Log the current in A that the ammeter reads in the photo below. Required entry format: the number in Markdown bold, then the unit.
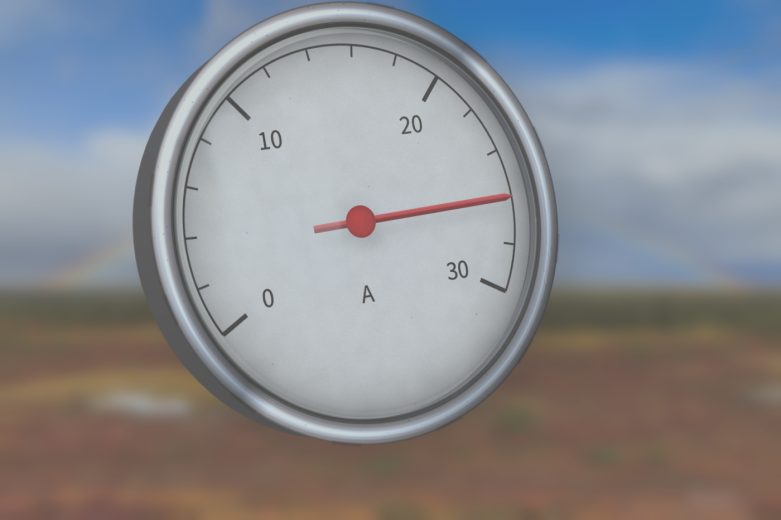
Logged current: **26** A
